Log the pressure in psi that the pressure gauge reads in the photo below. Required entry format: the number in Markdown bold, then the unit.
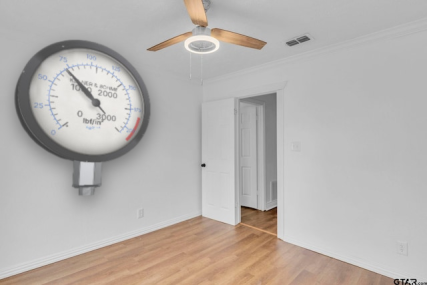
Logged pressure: **1000** psi
